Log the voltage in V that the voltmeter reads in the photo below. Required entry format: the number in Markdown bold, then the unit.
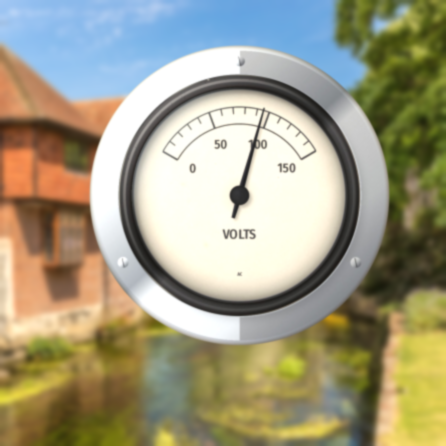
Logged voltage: **95** V
